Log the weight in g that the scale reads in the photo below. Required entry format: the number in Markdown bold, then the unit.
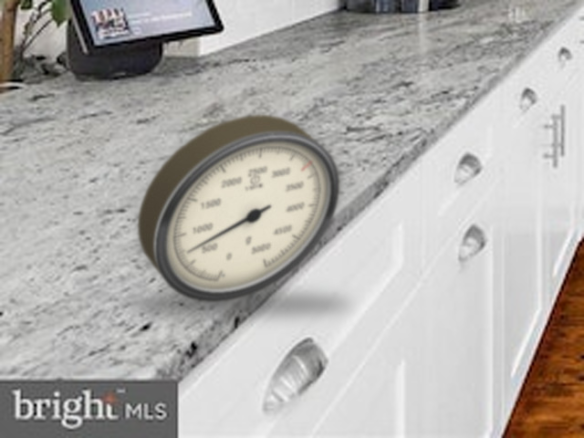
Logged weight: **750** g
